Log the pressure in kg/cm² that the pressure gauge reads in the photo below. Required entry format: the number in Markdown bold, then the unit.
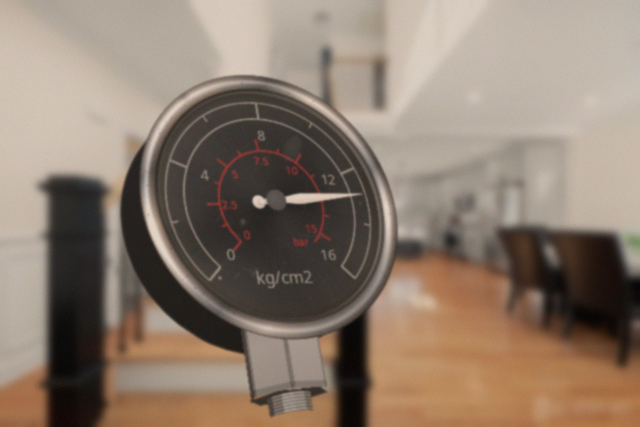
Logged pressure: **13** kg/cm²
